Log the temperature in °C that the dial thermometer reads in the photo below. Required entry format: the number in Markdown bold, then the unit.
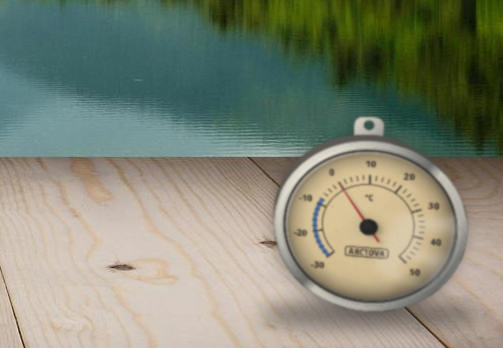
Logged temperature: **0** °C
